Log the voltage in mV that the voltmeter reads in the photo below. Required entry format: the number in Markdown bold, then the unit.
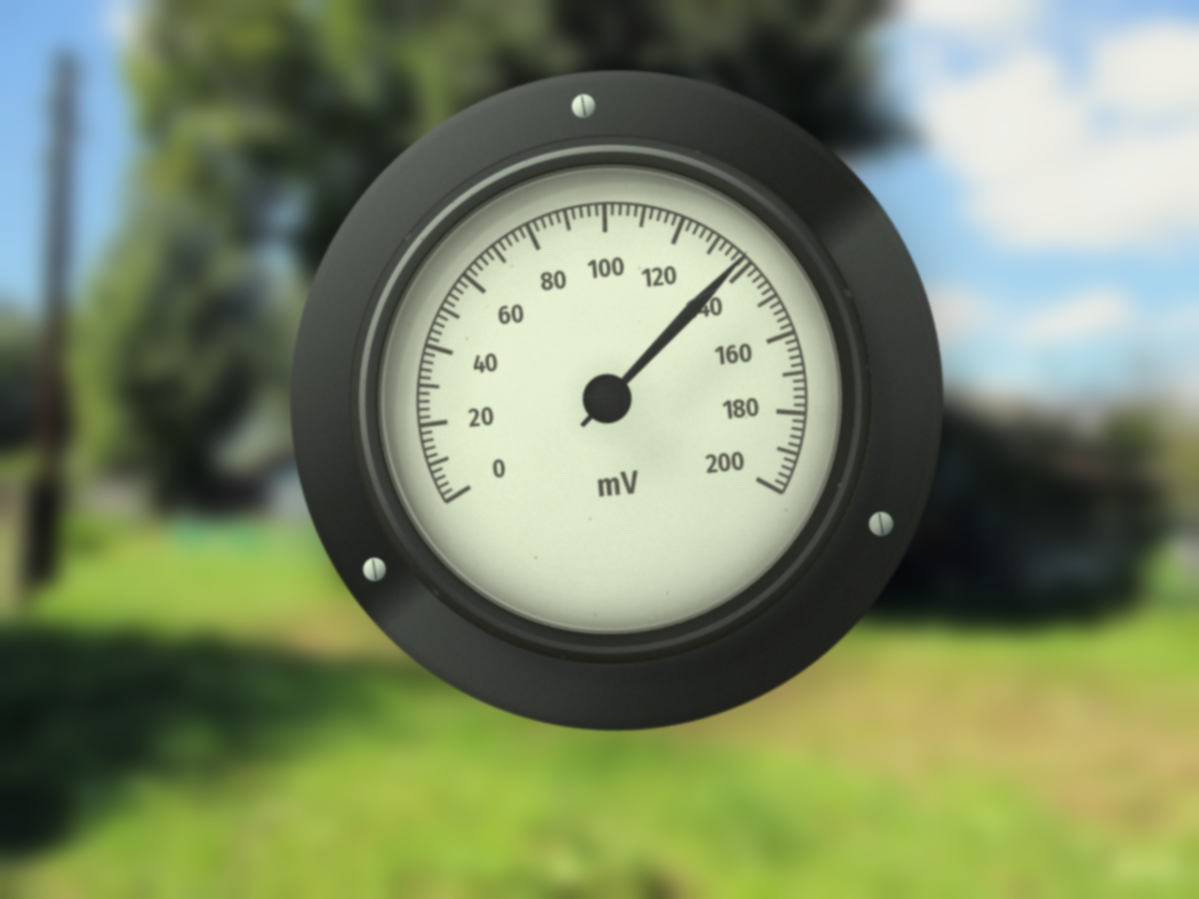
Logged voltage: **138** mV
